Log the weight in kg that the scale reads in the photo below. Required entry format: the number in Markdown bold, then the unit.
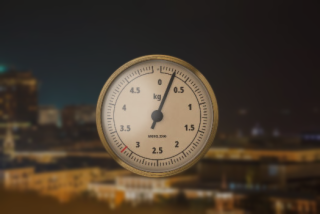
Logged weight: **0.25** kg
